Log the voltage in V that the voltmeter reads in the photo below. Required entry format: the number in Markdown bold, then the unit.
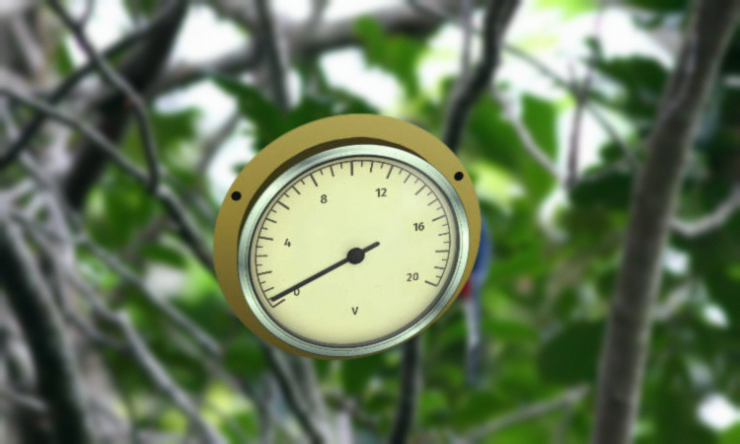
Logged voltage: **0.5** V
